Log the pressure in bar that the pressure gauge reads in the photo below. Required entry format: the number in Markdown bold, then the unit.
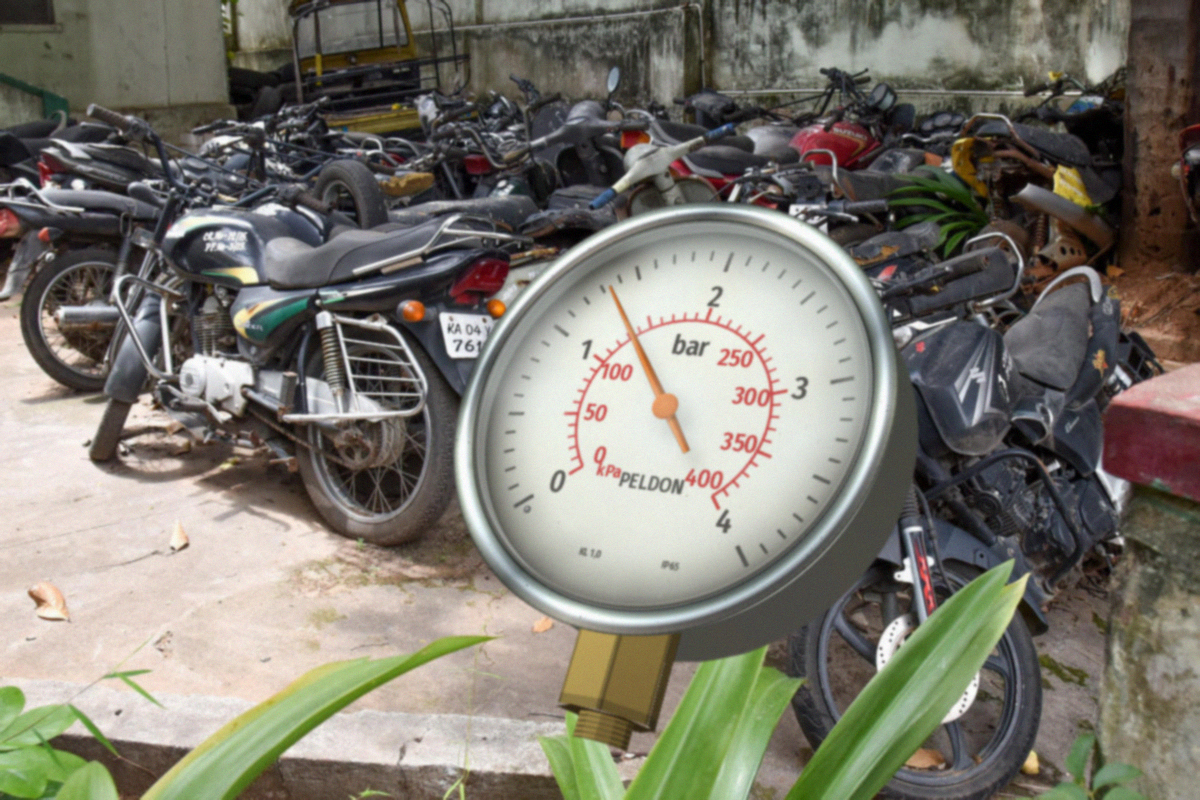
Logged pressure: **1.35** bar
